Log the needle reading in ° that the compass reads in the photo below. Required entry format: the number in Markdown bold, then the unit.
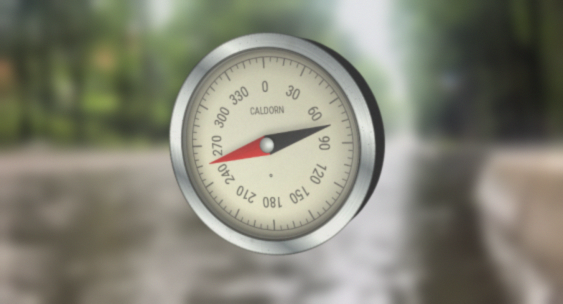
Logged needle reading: **255** °
